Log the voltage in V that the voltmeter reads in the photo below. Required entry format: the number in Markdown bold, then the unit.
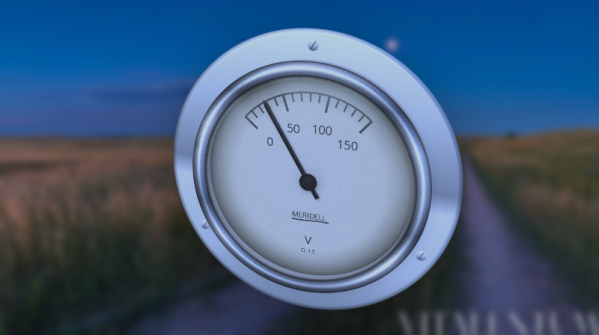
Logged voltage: **30** V
